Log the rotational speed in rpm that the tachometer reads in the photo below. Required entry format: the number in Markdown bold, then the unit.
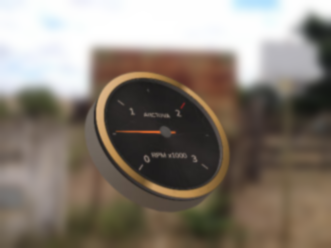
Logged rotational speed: **500** rpm
